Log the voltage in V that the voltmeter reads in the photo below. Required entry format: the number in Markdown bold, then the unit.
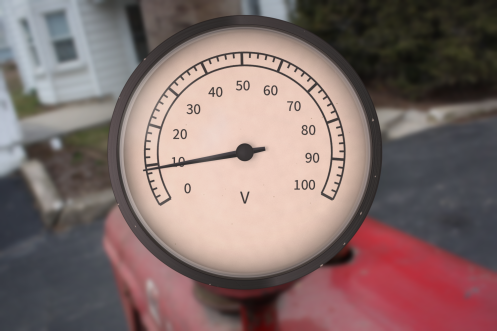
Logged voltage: **9** V
